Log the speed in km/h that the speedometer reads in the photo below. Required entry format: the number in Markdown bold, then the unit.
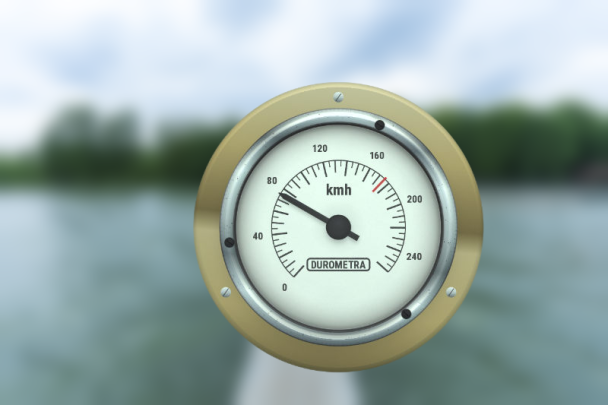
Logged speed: **75** km/h
